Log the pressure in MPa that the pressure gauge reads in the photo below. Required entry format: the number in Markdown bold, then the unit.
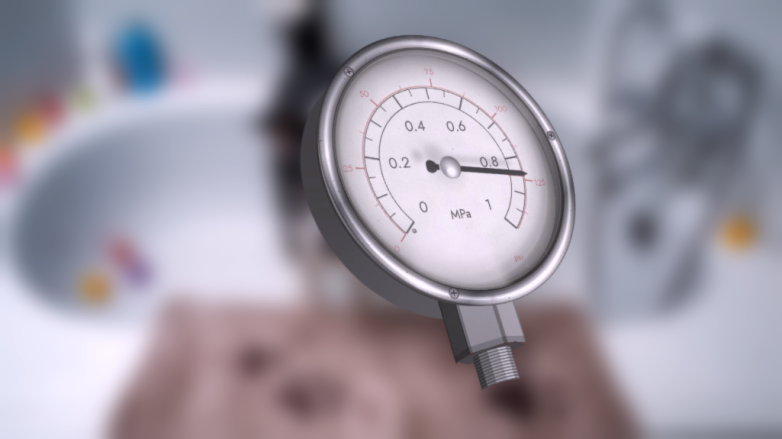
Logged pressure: **0.85** MPa
